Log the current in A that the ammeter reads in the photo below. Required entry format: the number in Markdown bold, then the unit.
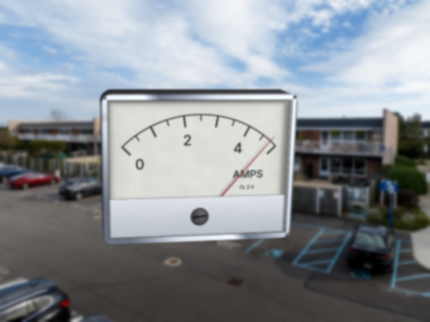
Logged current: **4.75** A
